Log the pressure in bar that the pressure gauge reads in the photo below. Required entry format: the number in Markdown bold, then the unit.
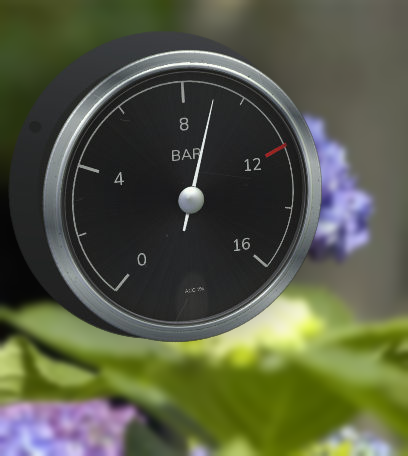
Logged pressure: **9** bar
